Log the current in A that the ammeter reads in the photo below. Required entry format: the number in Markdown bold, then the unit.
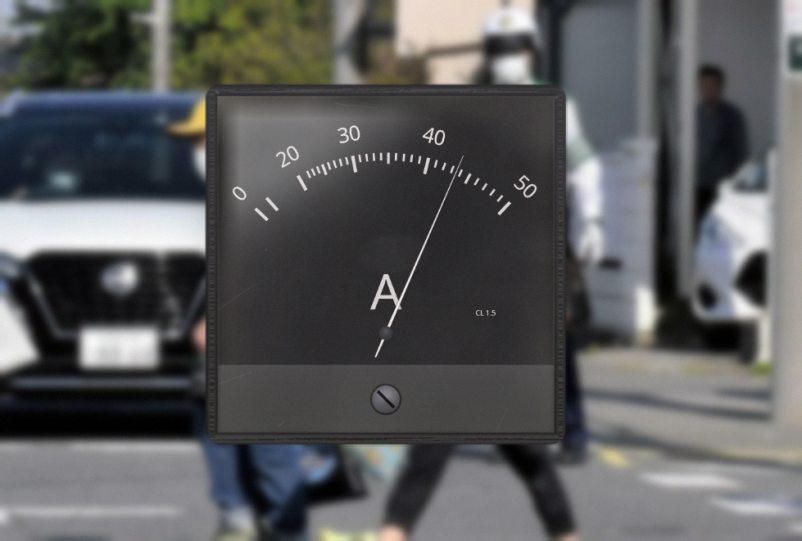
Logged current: **43.5** A
